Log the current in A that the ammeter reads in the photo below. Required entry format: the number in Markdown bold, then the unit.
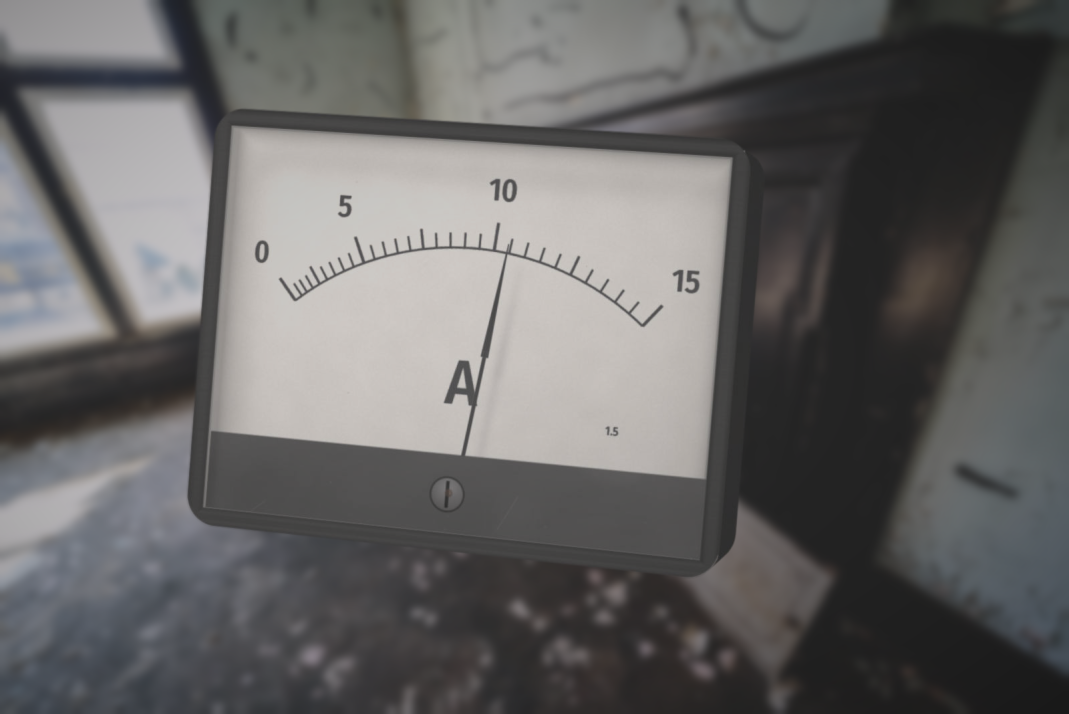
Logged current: **10.5** A
